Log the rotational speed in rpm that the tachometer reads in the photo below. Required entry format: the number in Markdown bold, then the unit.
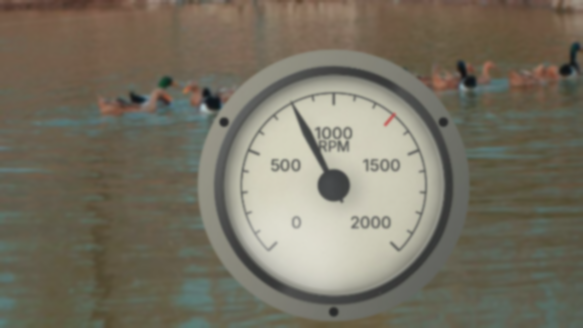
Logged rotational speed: **800** rpm
